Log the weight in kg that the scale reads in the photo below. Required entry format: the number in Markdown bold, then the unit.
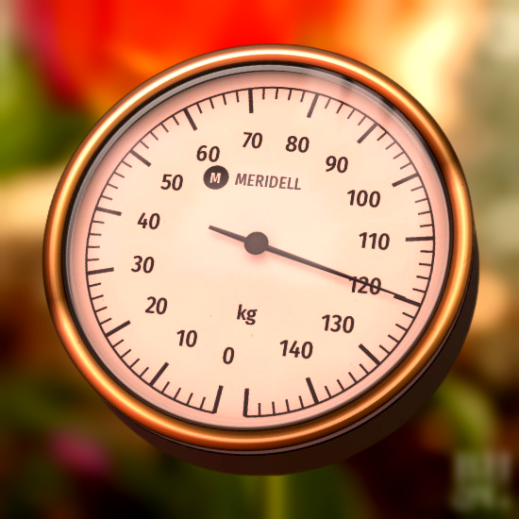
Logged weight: **120** kg
